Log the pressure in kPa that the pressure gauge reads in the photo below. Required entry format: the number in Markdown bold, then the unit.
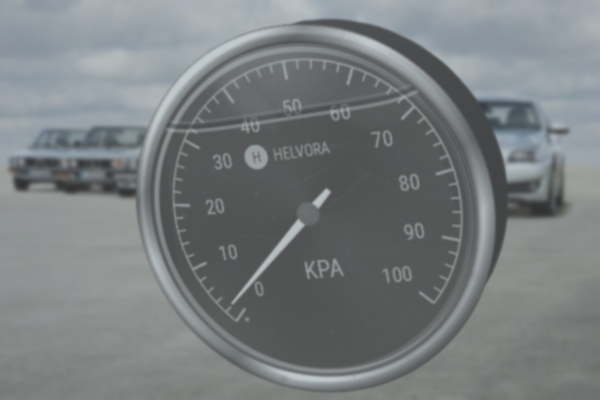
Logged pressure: **2** kPa
